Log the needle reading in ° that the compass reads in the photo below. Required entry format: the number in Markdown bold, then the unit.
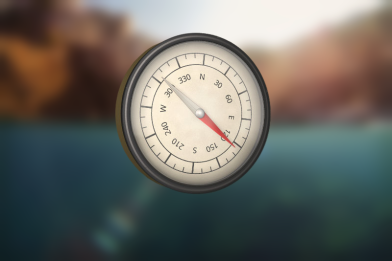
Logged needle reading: **125** °
